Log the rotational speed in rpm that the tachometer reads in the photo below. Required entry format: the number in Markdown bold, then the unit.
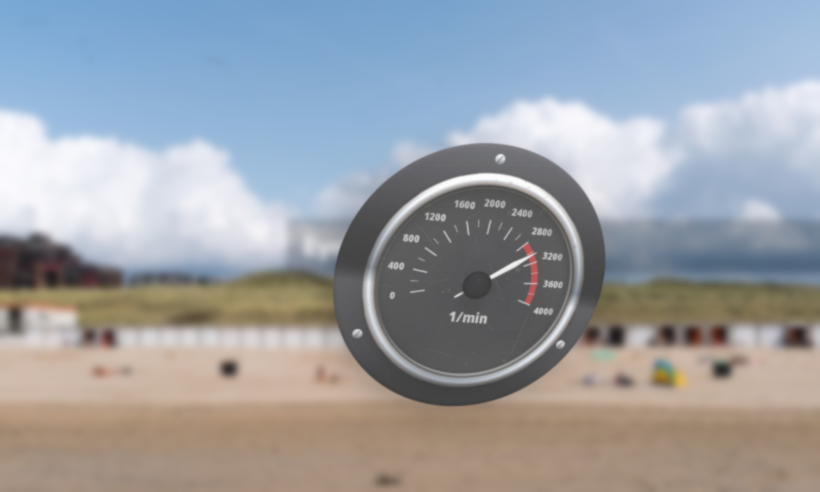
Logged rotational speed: **3000** rpm
